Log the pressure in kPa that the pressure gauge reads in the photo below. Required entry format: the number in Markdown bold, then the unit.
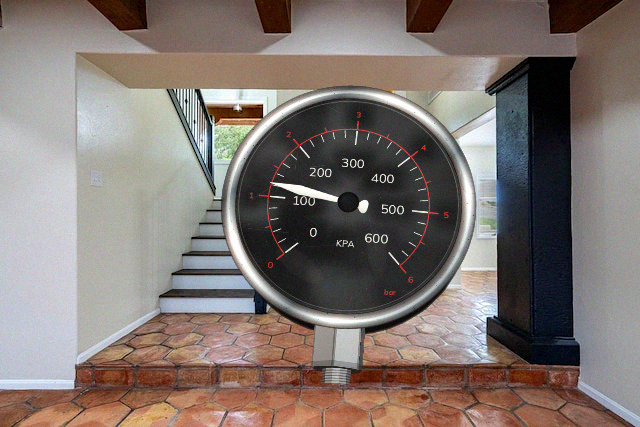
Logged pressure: **120** kPa
